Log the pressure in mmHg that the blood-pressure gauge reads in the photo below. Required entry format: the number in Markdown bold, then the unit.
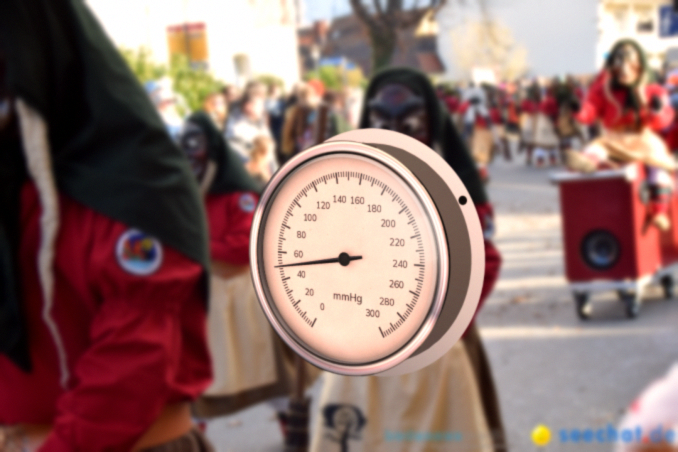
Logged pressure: **50** mmHg
